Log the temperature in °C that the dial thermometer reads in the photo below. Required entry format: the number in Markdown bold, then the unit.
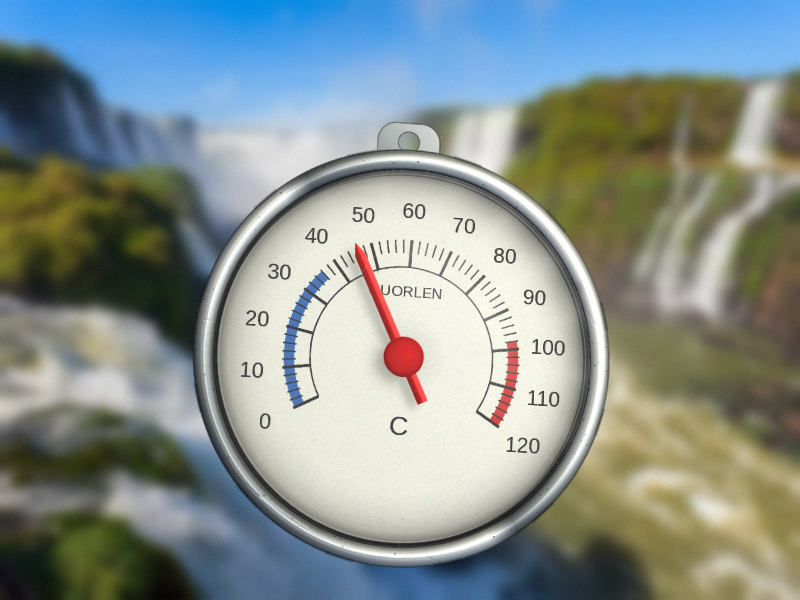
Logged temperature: **46** °C
